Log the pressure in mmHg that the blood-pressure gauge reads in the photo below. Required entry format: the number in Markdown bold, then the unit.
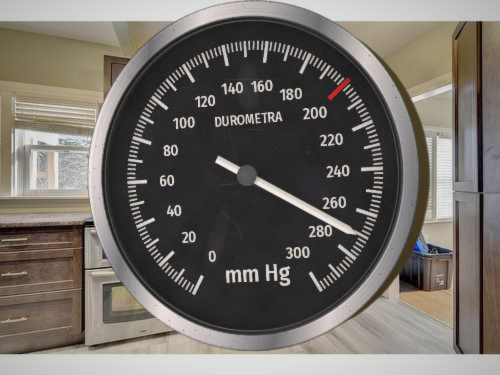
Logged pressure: **270** mmHg
